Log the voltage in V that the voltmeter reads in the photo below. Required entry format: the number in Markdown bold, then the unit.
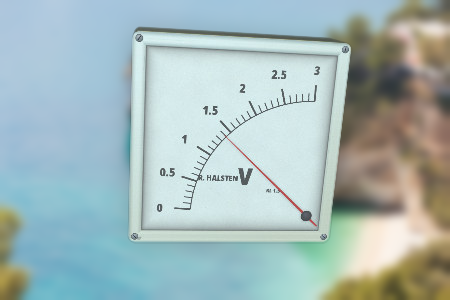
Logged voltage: **1.4** V
